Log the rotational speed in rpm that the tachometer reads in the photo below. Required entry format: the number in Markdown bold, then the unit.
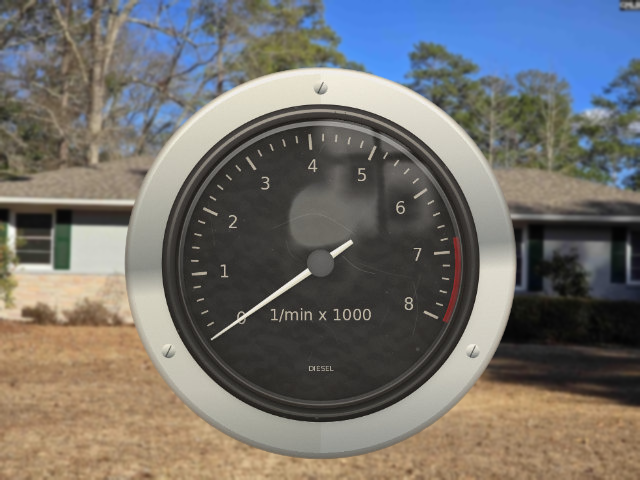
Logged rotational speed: **0** rpm
